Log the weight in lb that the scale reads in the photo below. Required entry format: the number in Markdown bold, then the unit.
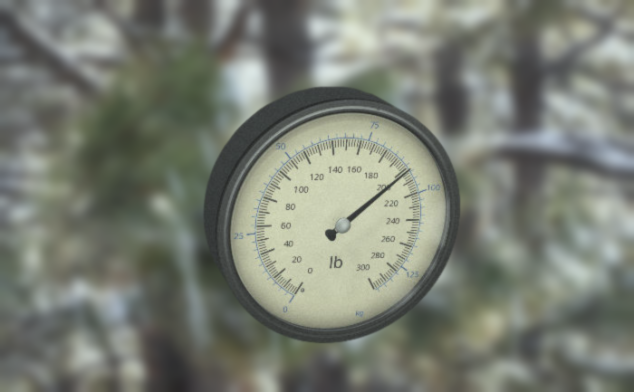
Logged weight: **200** lb
